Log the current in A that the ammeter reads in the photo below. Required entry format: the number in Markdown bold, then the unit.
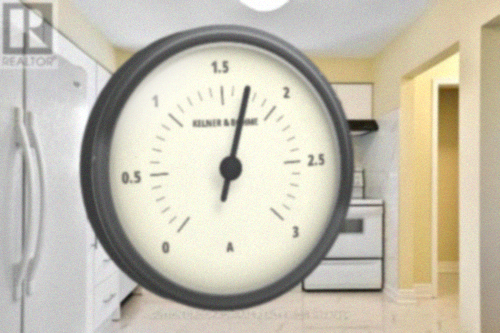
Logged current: **1.7** A
